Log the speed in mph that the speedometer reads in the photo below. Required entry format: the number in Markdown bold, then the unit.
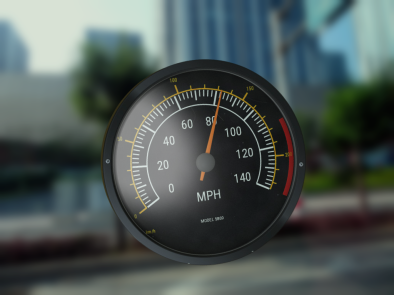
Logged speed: **82** mph
